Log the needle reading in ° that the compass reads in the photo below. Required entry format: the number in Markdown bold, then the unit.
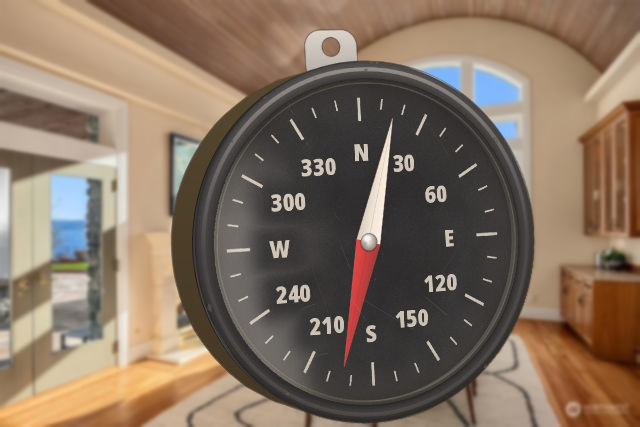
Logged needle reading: **195** °
